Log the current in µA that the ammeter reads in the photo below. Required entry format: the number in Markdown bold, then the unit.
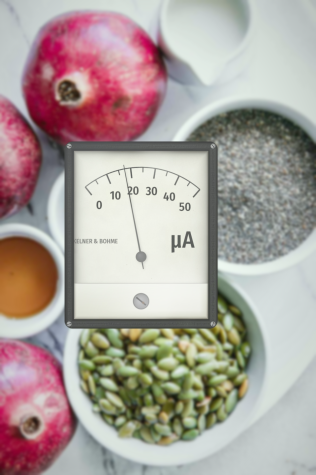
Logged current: **17.5** µA
